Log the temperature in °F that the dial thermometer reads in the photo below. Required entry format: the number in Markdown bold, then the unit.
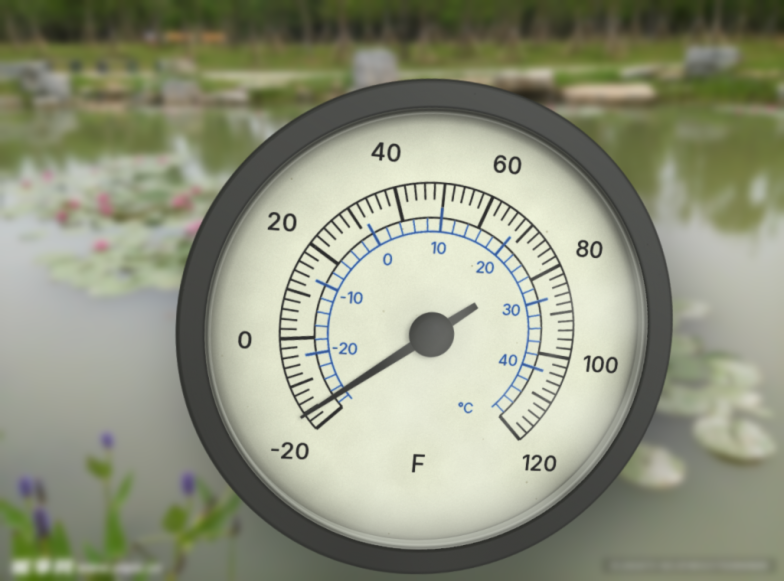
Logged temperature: **-16** °F
